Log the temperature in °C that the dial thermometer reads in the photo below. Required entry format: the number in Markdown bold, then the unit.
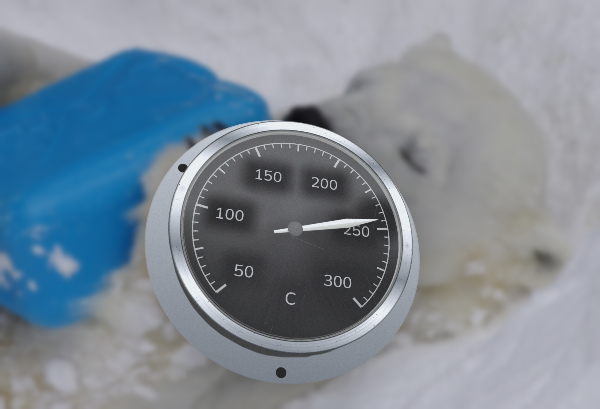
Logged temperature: **245** °C
